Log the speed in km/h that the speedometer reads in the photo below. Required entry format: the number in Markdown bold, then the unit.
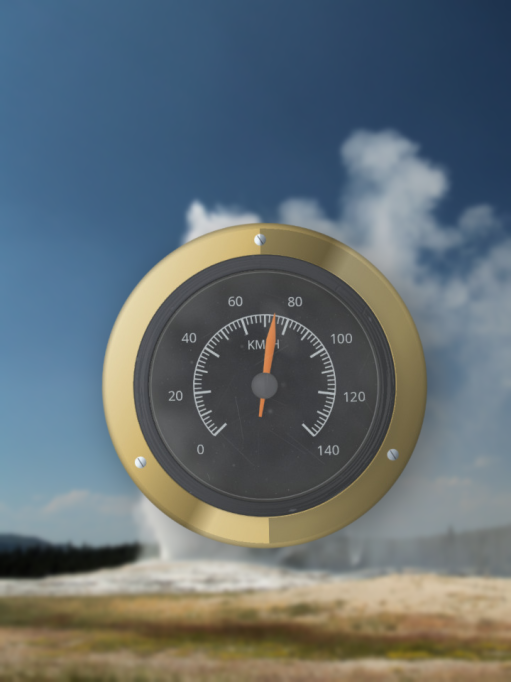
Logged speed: **74** km/h
